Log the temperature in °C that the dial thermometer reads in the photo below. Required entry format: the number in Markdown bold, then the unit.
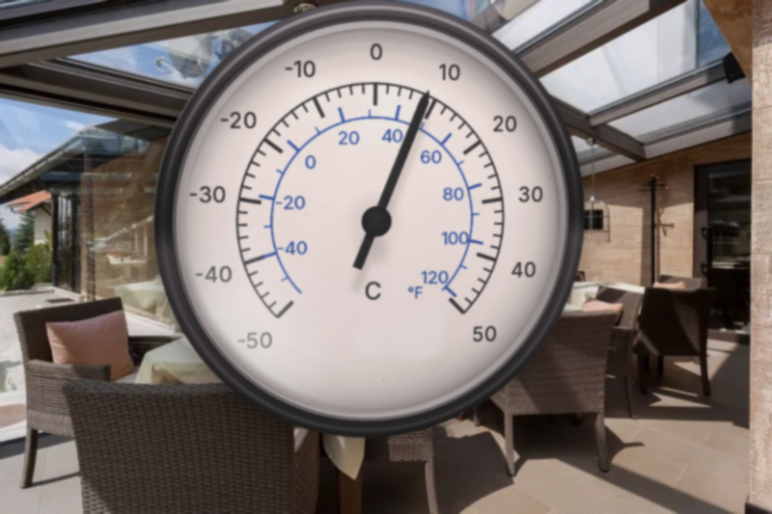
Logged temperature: **8** °C
